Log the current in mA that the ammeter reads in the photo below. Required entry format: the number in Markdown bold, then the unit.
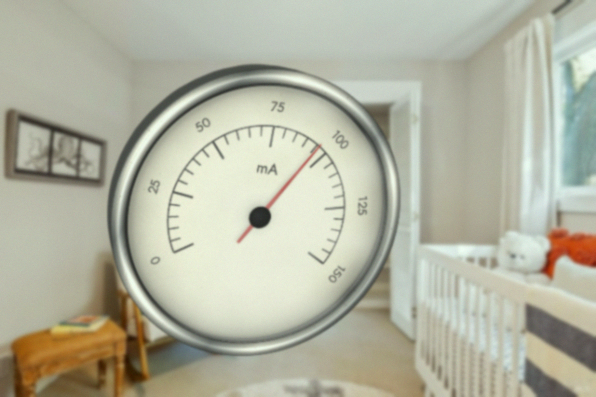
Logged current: **95** mA
